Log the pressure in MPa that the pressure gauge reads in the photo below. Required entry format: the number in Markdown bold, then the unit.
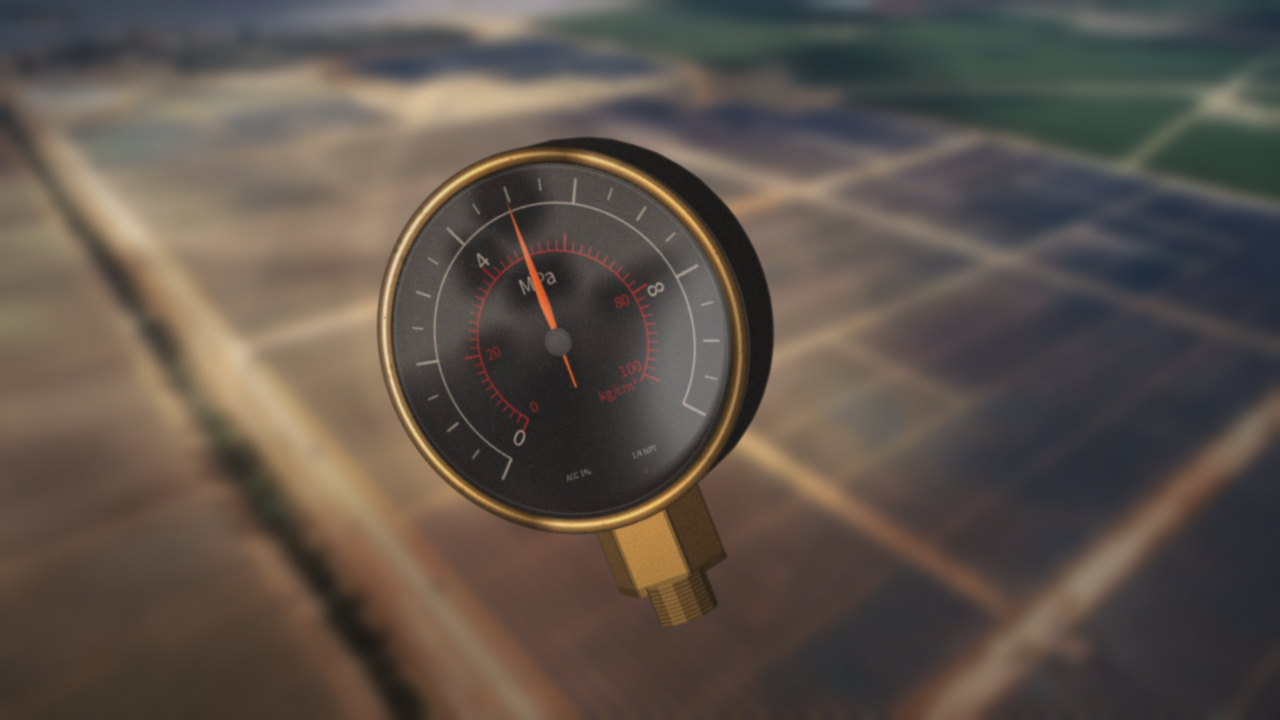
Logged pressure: **5** MPa
